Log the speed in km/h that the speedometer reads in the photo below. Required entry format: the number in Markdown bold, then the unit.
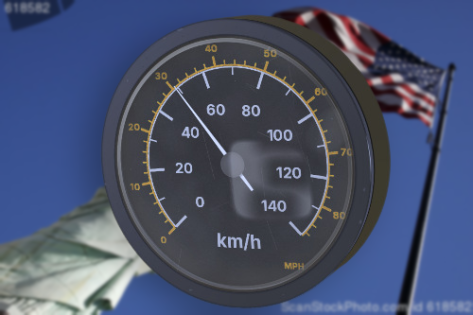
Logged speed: **50** km/h
